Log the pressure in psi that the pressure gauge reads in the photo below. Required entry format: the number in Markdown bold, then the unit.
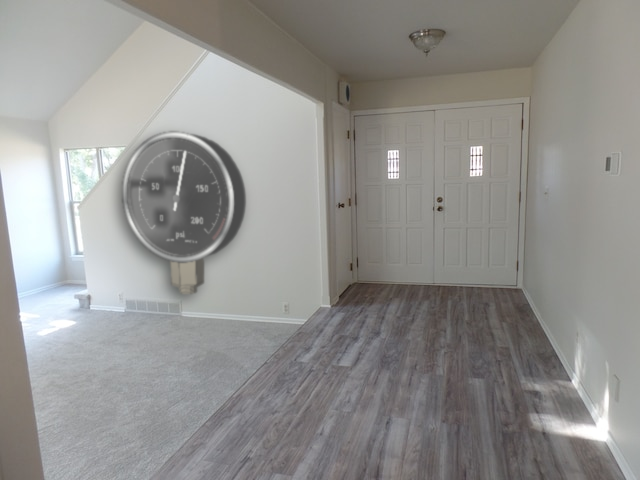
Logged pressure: **110** psi
